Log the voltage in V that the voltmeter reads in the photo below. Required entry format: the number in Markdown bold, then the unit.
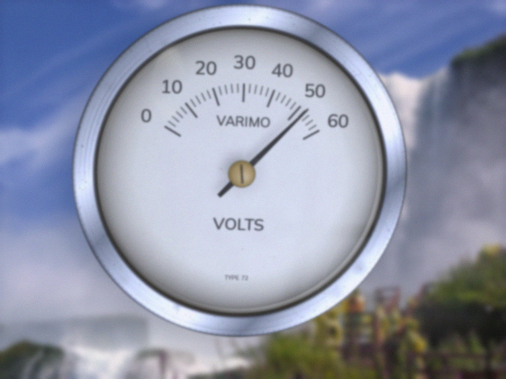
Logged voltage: **52** V
